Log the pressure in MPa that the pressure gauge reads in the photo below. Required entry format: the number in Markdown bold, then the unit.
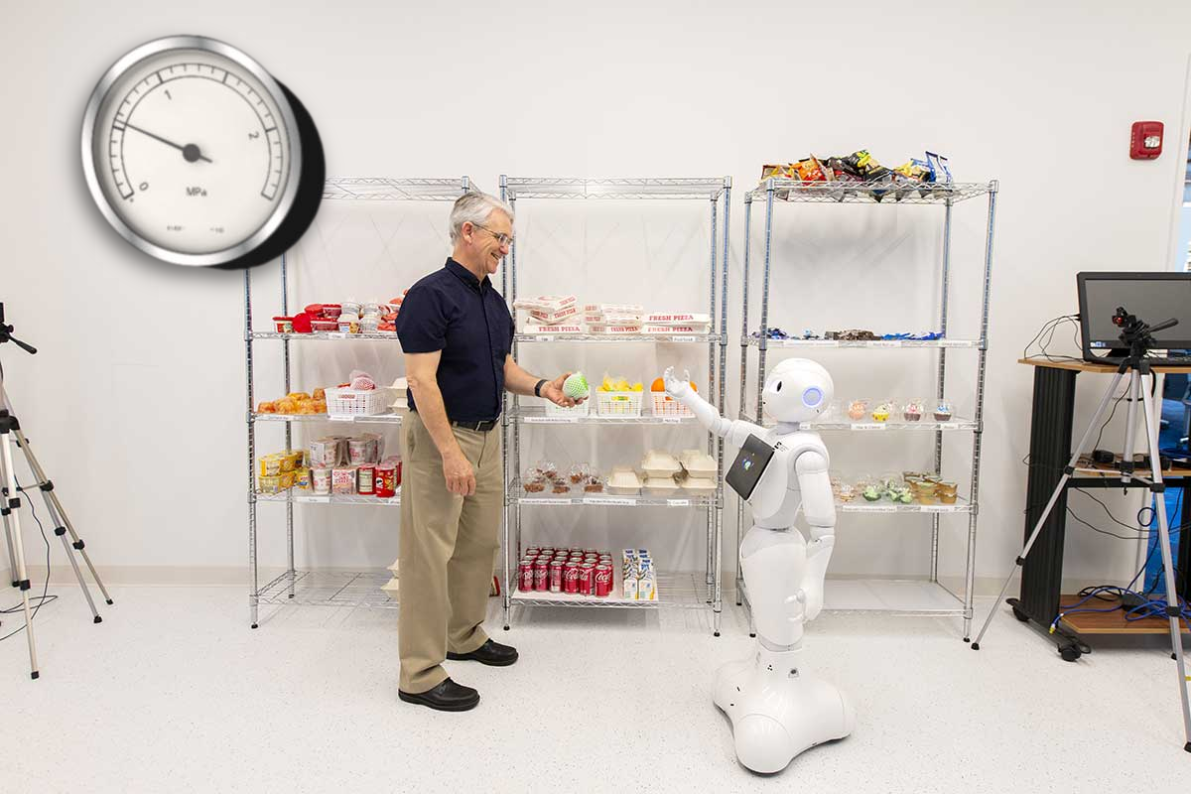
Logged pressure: **0.55** MPa
